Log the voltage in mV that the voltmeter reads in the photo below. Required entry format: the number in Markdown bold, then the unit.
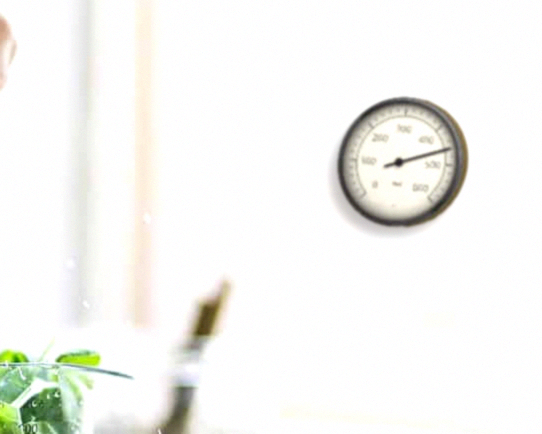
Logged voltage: **460** mV
